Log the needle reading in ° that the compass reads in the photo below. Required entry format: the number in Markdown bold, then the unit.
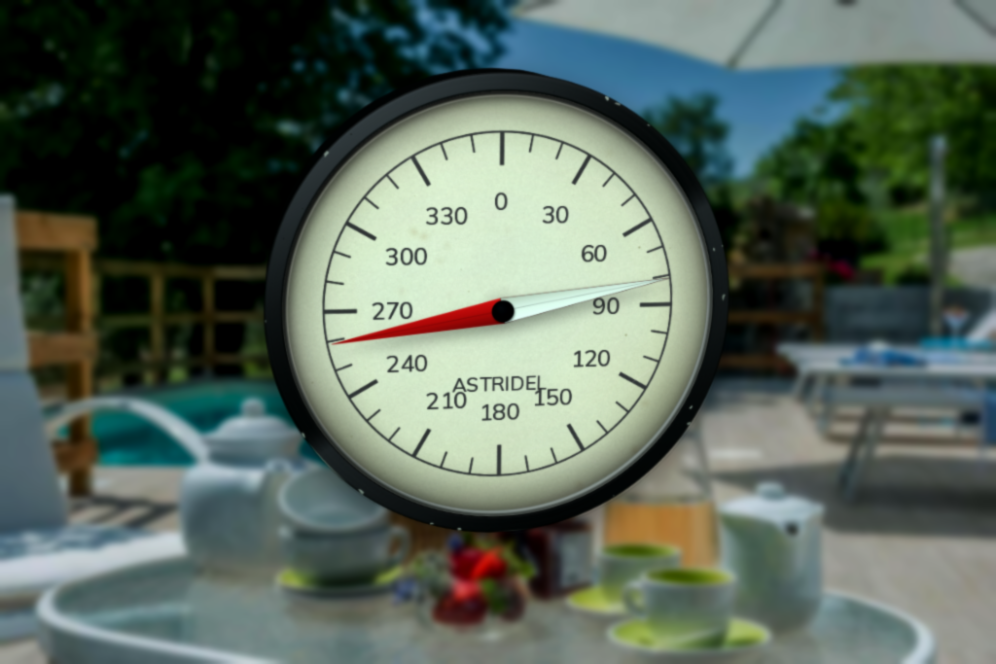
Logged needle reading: **260** °
